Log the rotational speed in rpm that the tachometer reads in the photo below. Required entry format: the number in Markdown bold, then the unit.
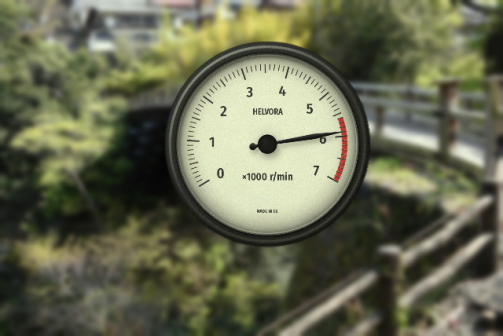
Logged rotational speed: **5900** rpm
